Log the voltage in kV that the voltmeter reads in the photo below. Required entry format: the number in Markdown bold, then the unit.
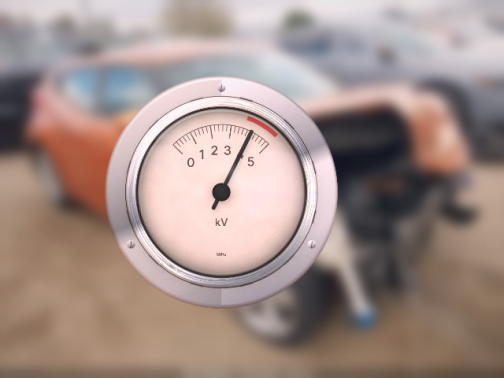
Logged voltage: **4** kV
